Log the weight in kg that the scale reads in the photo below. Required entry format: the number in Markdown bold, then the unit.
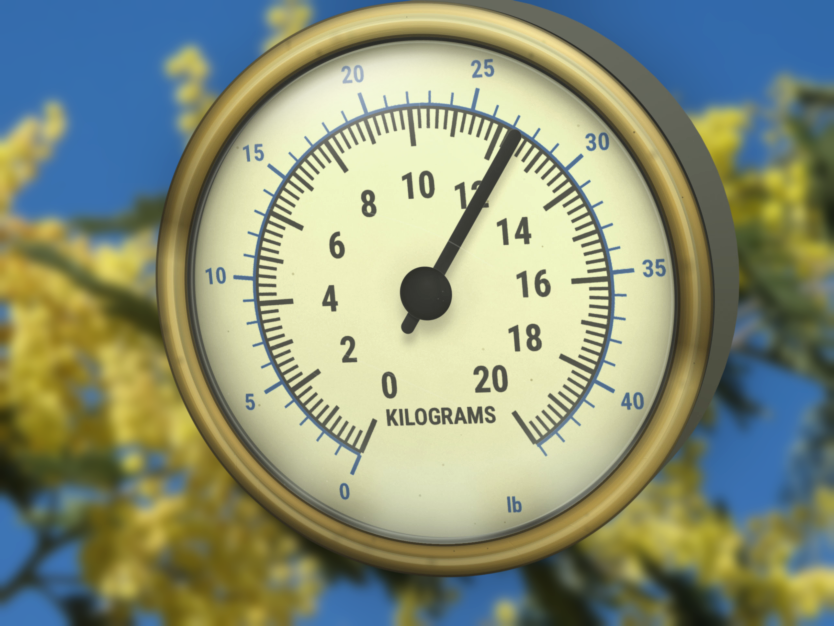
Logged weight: **12.4** kg
